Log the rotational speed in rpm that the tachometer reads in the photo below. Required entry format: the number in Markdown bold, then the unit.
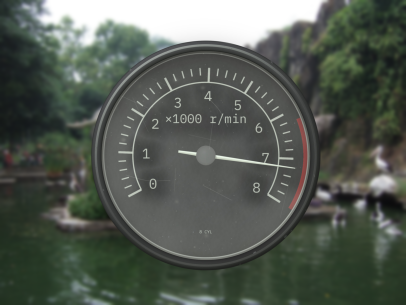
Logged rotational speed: **7200** rpm
